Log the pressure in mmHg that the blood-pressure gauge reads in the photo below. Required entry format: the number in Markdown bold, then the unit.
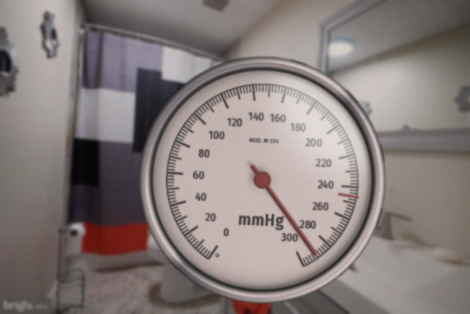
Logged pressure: **290** mmHg
